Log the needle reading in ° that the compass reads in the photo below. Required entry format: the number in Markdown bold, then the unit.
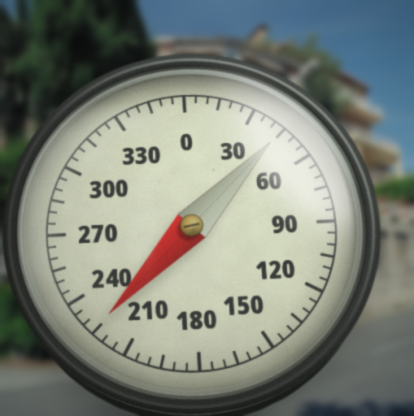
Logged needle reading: **225** °
